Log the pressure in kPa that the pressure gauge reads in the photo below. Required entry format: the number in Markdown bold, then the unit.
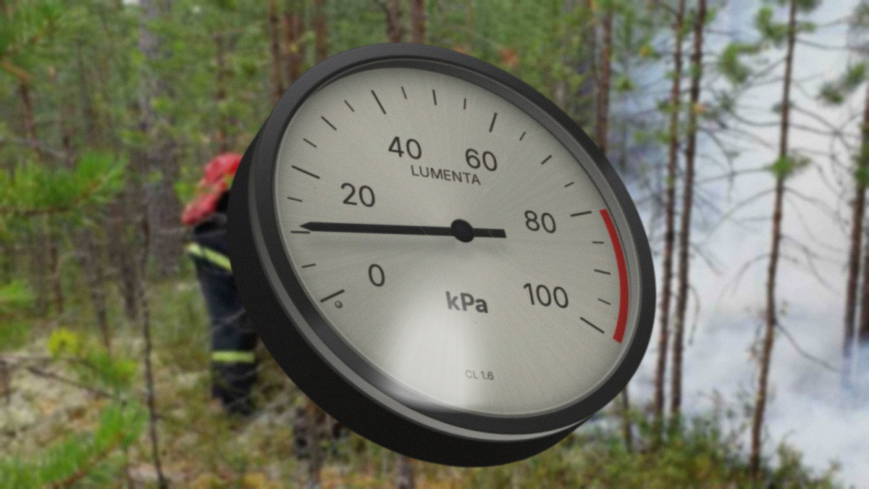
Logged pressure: **10** kPa
